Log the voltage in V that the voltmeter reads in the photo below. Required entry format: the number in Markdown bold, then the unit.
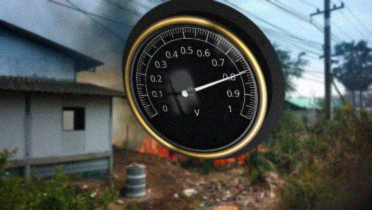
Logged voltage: **0.8** V
